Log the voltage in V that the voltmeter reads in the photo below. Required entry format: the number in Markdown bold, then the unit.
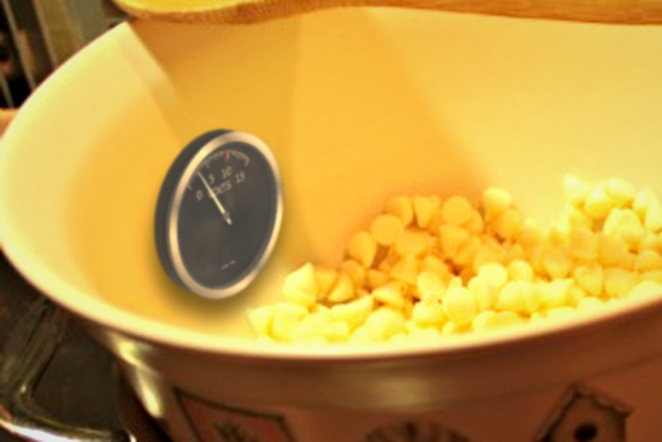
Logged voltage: **2.5** V
